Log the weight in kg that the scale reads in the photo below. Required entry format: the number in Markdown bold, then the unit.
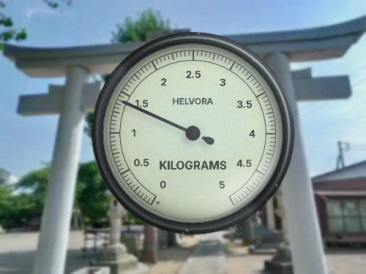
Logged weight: **1.4** kg
